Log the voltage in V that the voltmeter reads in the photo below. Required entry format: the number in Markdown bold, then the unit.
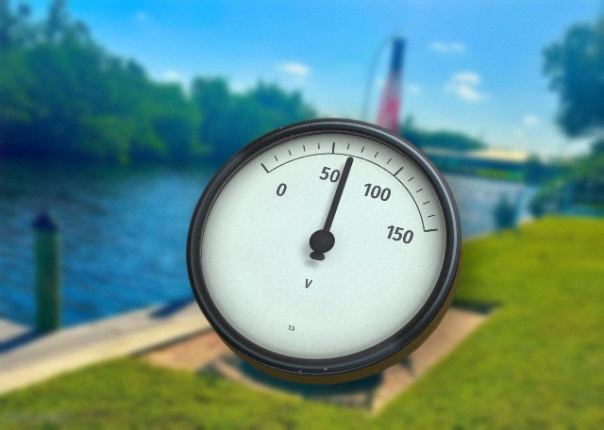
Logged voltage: **65** V
